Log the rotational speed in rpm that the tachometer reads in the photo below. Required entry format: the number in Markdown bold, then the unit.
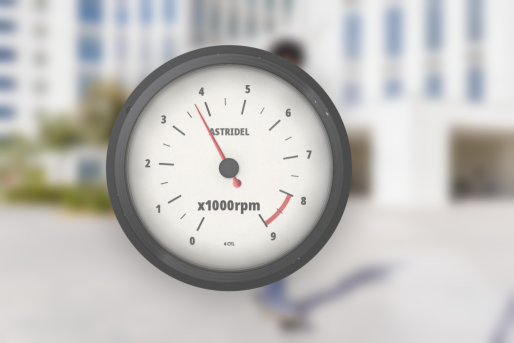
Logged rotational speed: **3750** rpm
